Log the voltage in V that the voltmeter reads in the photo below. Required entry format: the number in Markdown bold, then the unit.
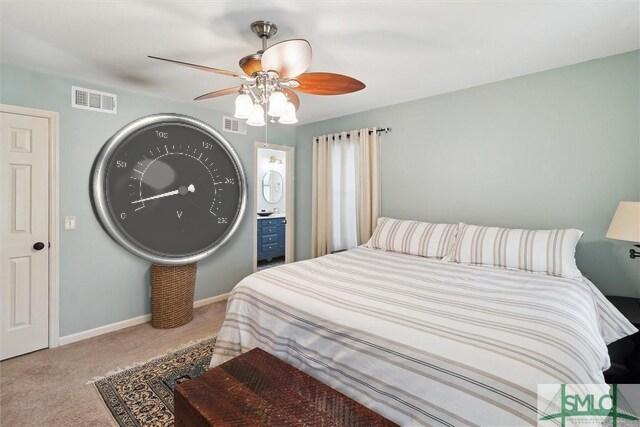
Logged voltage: **10** V
